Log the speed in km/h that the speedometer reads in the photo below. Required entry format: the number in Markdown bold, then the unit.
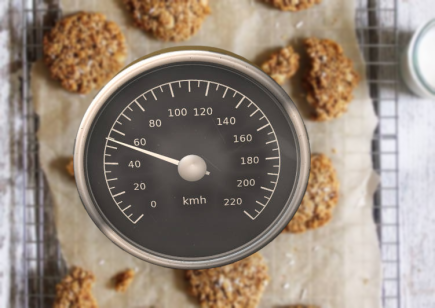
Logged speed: **55** km/h
